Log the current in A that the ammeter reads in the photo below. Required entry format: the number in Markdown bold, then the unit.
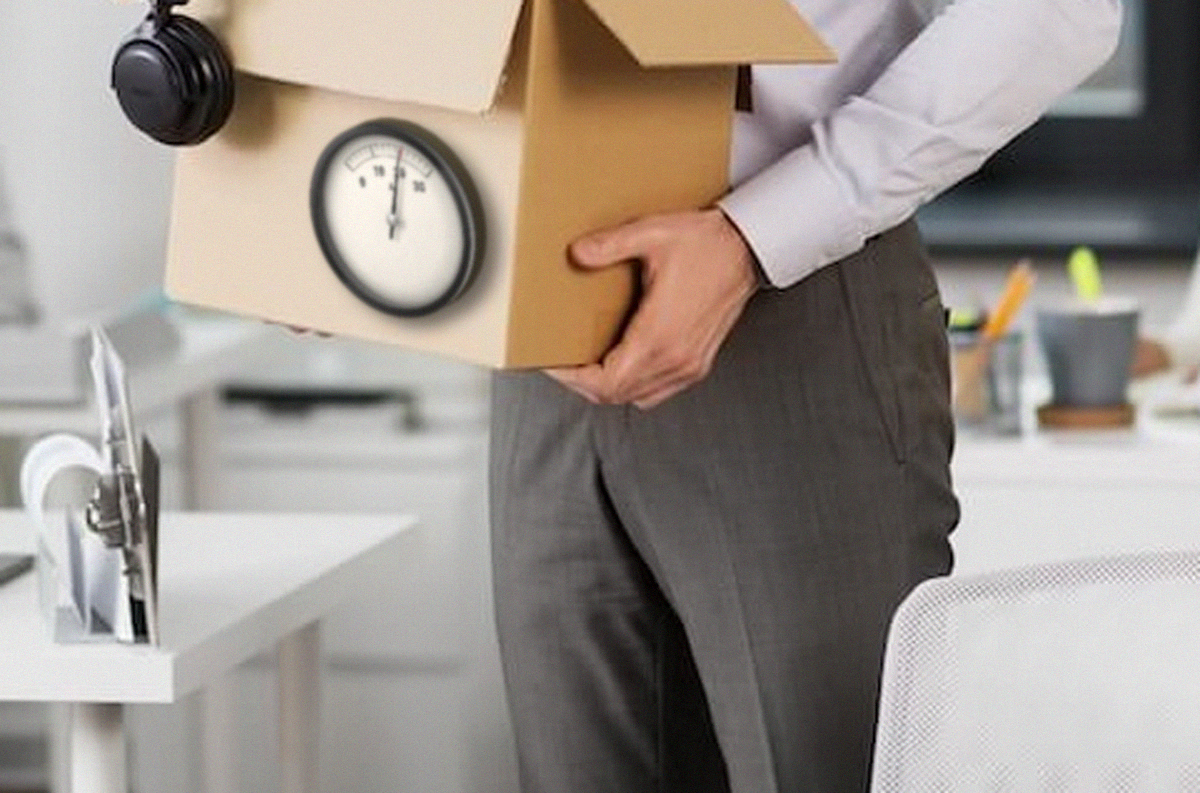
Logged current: **20** A
